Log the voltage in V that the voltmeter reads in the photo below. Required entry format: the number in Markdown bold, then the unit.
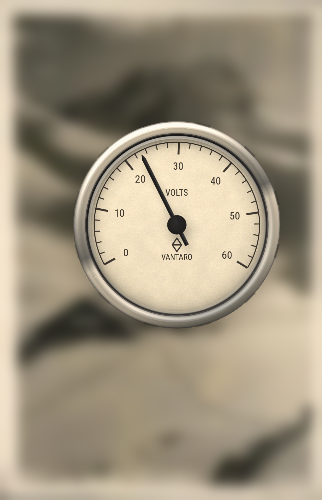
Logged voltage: **23** V
